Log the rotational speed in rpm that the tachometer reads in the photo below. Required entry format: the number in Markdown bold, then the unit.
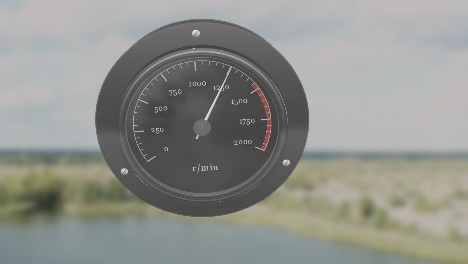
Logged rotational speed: **1250** rpm
